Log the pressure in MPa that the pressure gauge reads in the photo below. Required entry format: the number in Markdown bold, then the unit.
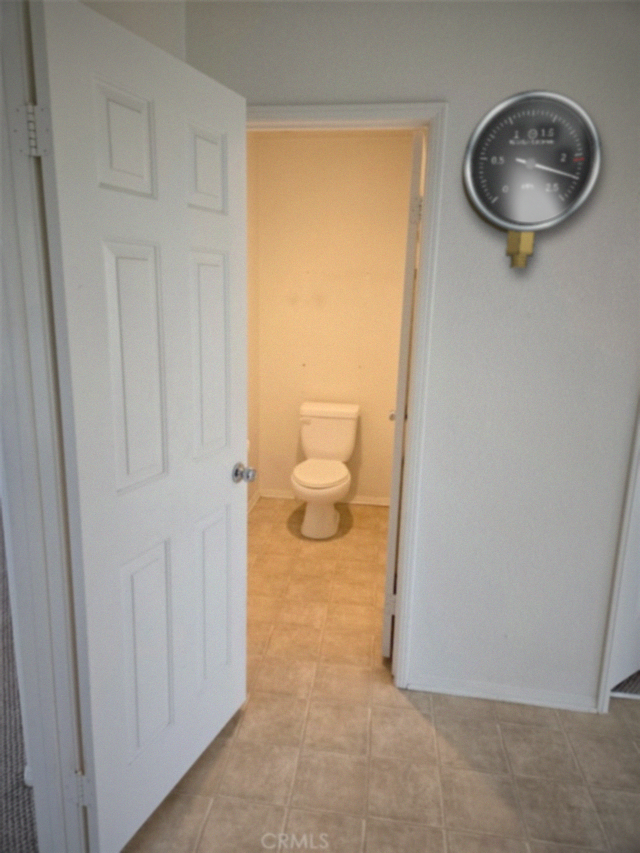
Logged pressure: **2.25** MPa
